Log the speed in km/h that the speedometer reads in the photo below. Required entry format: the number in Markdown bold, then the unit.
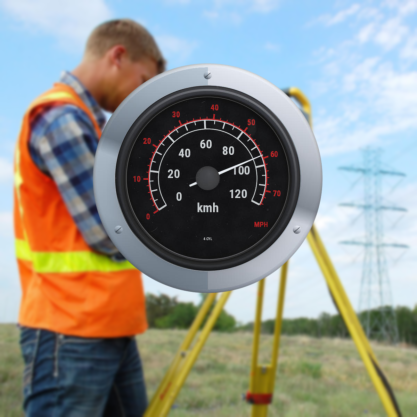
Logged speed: **95** km/h
